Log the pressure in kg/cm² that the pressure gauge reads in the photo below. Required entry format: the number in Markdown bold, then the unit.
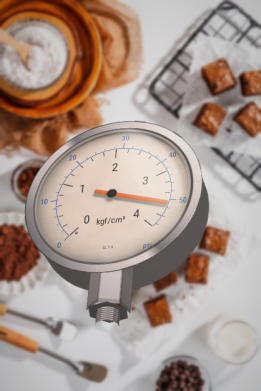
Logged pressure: **3.6** kg/cm²
